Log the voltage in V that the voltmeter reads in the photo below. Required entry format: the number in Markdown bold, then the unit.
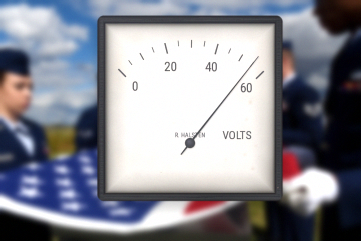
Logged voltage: **55** V
